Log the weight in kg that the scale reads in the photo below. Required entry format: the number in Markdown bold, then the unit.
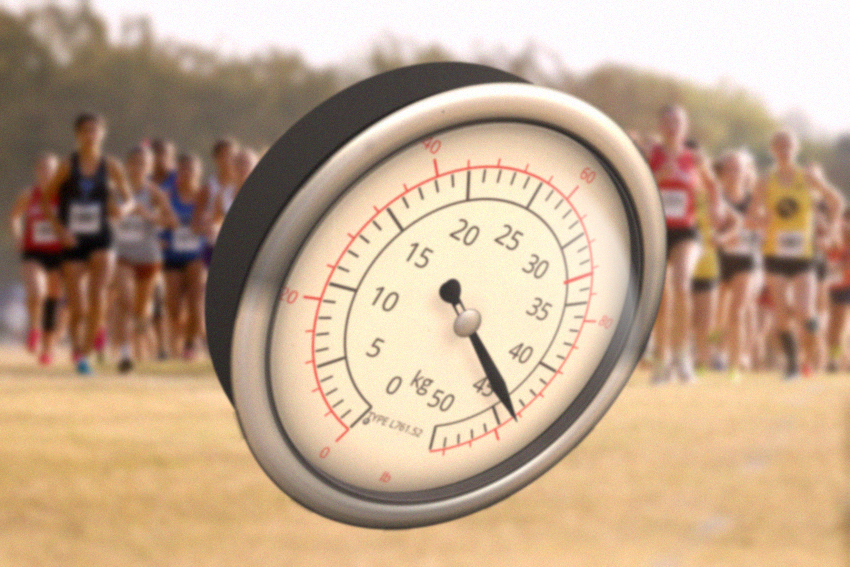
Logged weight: **44** kg
